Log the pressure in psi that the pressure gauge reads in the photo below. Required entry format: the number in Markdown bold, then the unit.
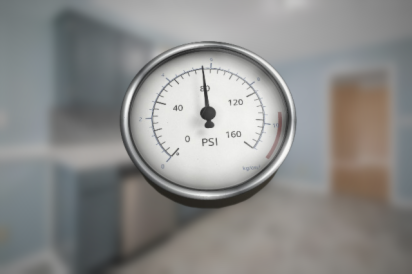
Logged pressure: **80** psi
